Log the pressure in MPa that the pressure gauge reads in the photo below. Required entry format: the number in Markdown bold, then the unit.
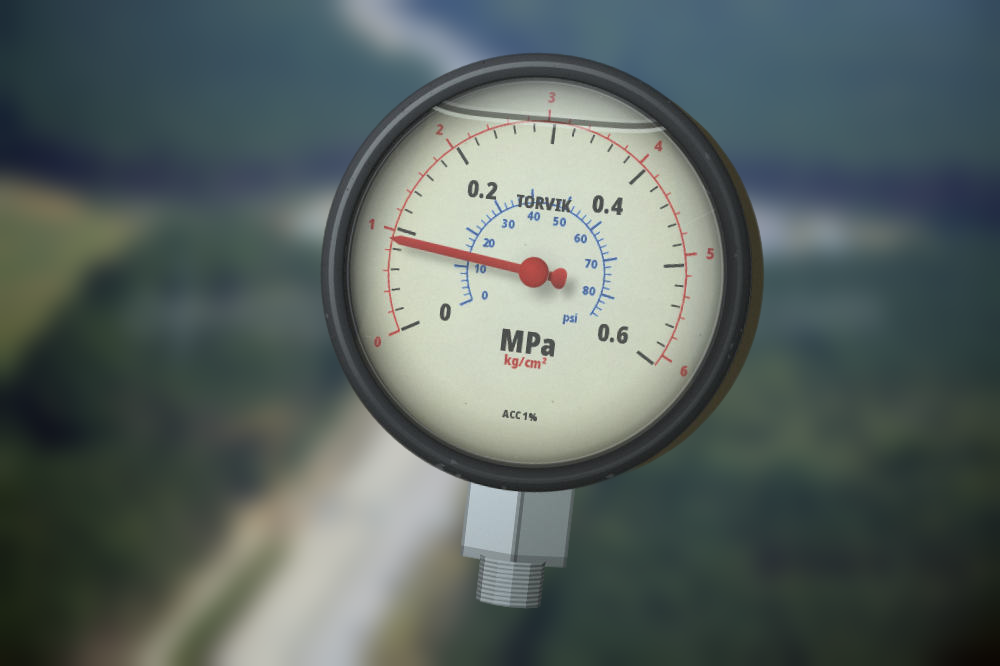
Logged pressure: **0.09** MPa
